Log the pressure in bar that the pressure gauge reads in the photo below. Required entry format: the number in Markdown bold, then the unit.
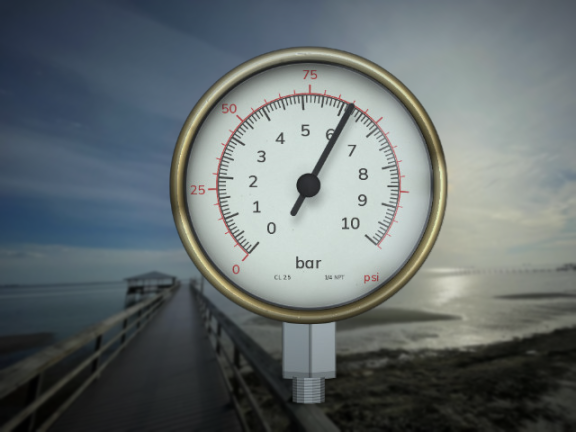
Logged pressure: **6.2** bar
